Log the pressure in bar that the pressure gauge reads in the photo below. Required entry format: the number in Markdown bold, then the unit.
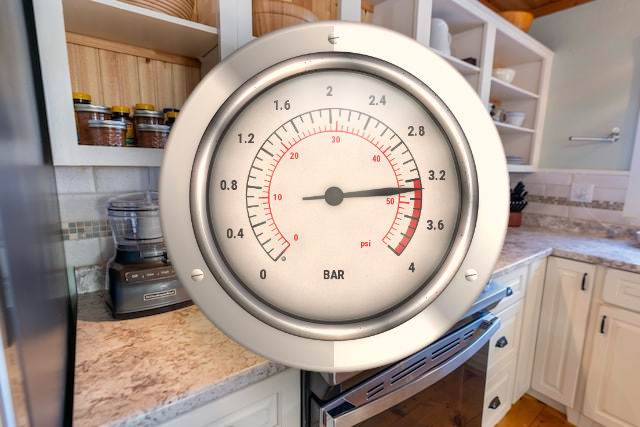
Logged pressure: **3.3** bar
